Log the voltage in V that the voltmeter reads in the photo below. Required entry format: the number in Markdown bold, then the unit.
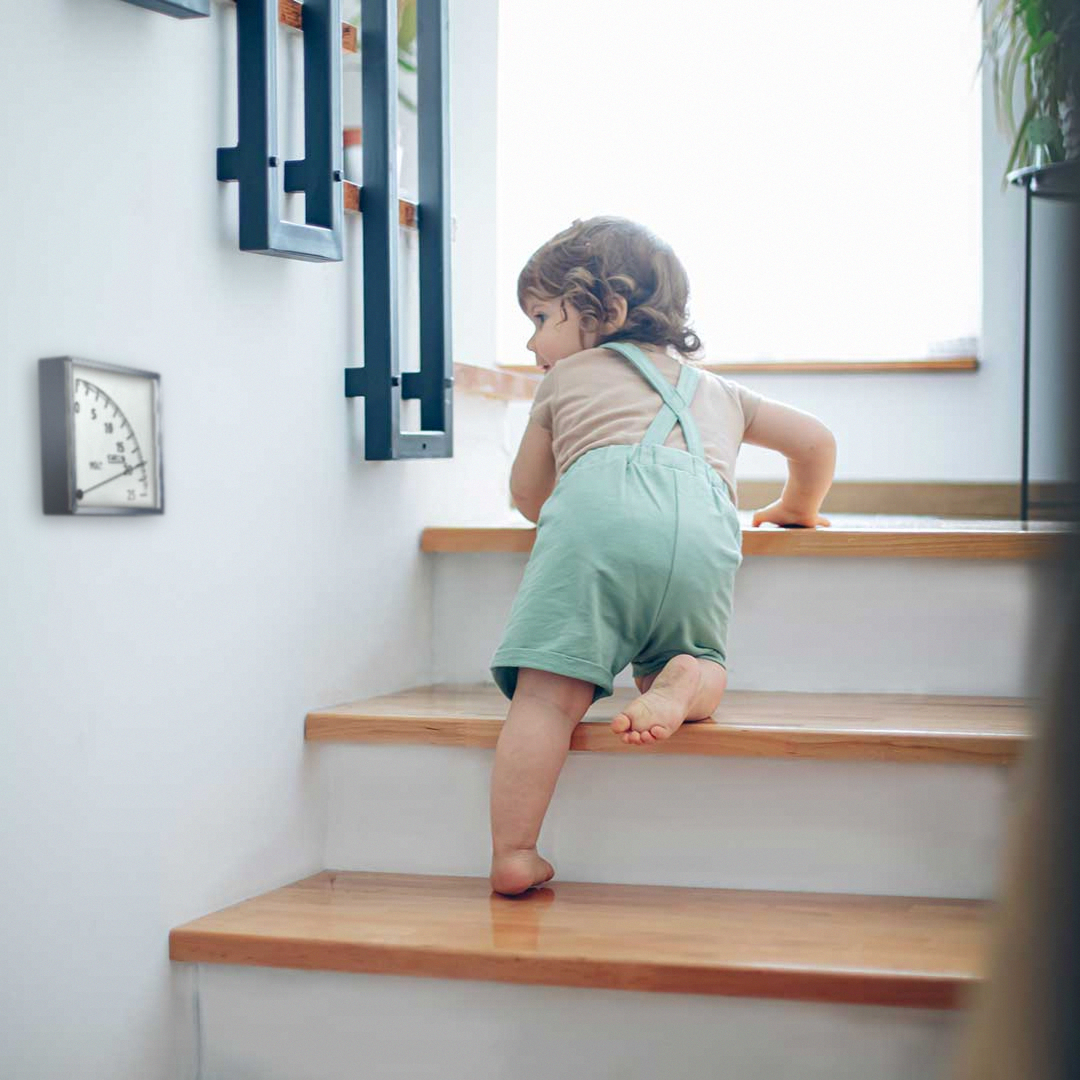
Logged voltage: **20** V
